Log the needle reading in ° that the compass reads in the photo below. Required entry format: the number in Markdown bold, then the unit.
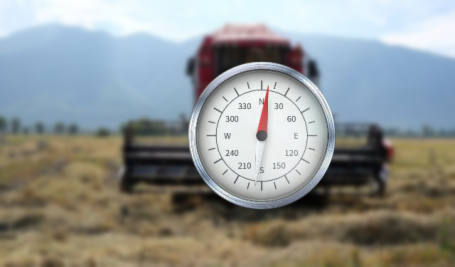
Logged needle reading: **7.5** °
